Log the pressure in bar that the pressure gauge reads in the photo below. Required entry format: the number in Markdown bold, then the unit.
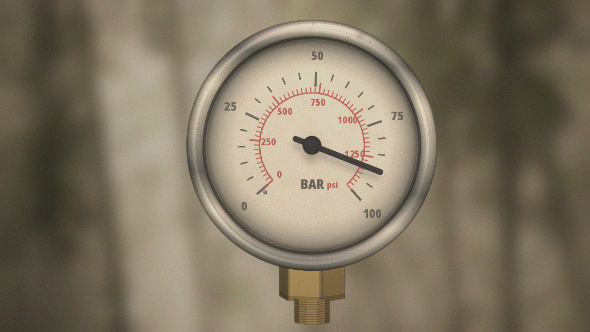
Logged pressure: **90** bar
